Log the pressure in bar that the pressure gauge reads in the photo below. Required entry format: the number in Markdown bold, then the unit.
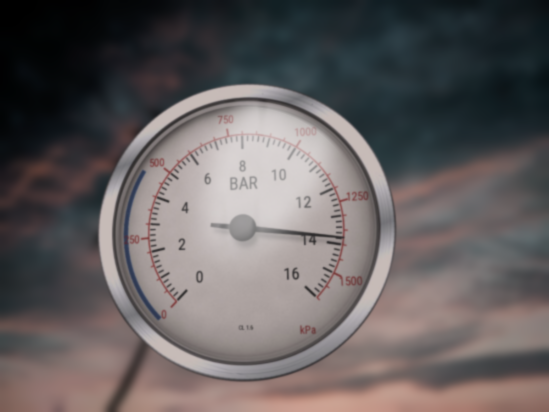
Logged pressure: **13.8** bar
